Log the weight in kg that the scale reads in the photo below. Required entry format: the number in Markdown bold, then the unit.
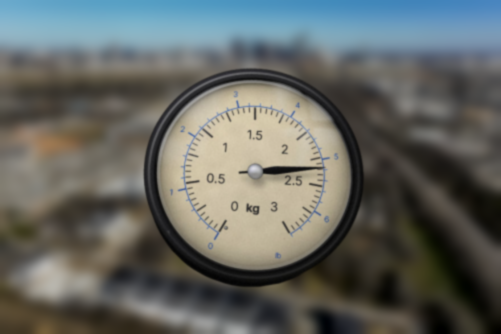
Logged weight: **2.35** kg
